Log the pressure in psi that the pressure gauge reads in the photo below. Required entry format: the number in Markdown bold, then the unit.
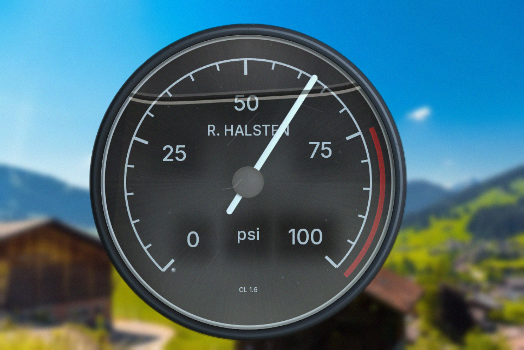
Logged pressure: **62.5** psi
